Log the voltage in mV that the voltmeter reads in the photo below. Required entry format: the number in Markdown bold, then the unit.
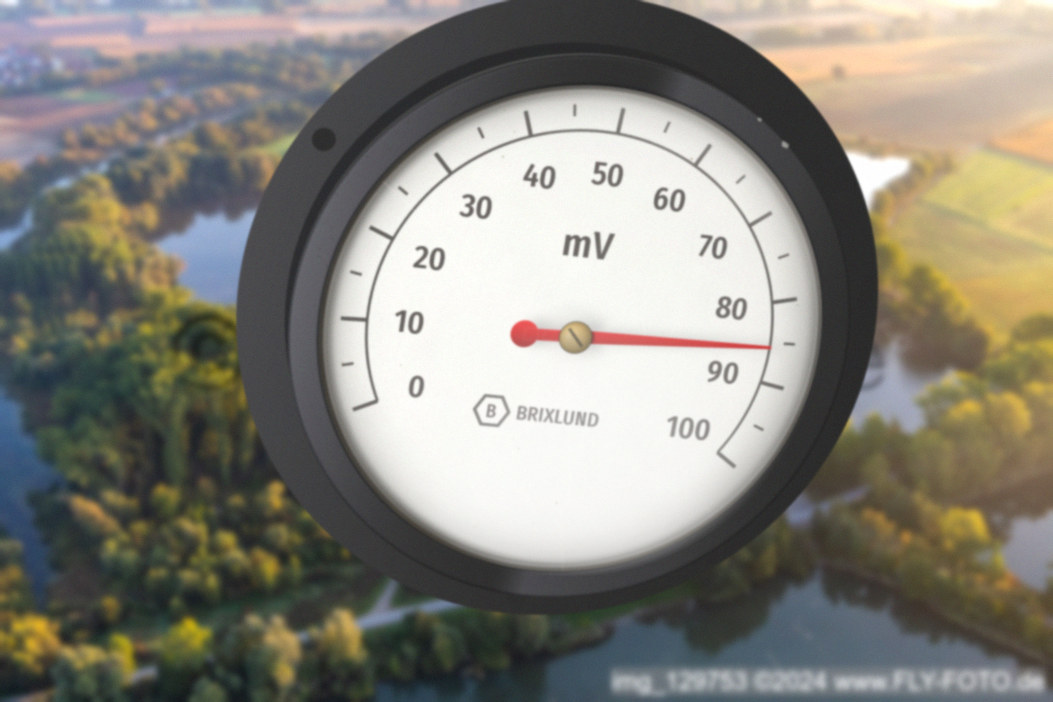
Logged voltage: **85** mV
